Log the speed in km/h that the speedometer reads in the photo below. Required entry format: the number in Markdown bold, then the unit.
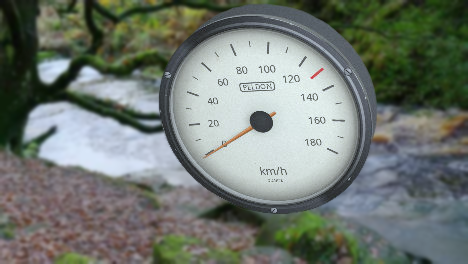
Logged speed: **0** km/h
